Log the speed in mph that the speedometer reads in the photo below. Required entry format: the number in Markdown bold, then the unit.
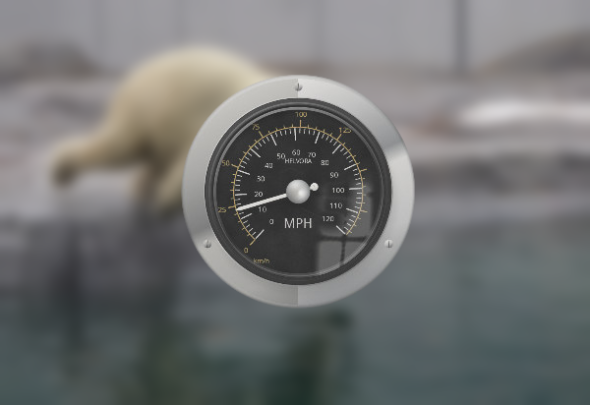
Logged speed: **14** mph
